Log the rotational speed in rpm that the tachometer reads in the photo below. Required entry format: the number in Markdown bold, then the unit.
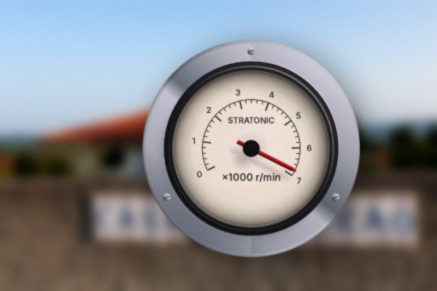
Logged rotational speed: **6800** rpm
